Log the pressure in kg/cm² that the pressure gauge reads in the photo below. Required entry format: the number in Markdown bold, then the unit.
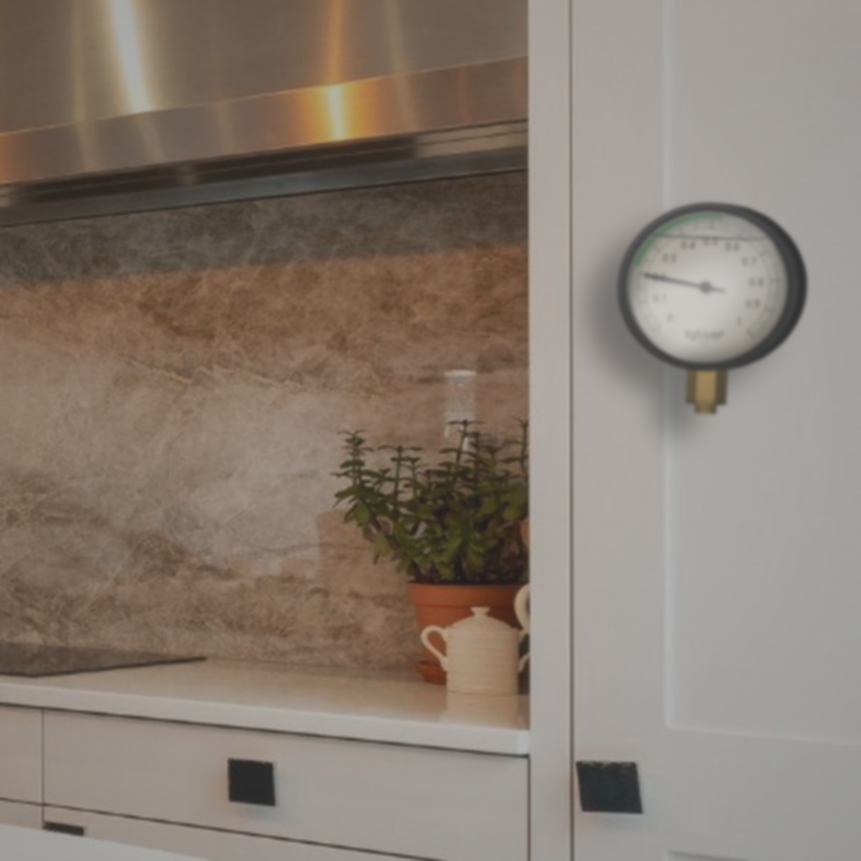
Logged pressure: **0.2** kg/cm²
